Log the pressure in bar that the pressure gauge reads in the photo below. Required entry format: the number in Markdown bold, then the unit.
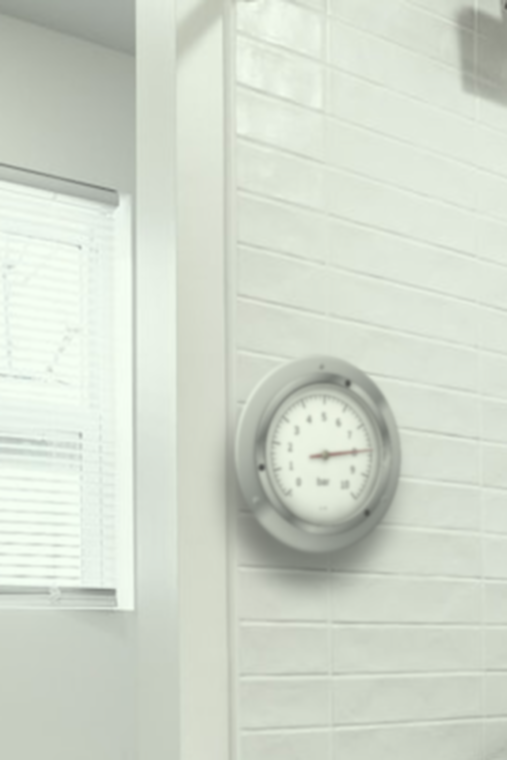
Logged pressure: **8** bar
